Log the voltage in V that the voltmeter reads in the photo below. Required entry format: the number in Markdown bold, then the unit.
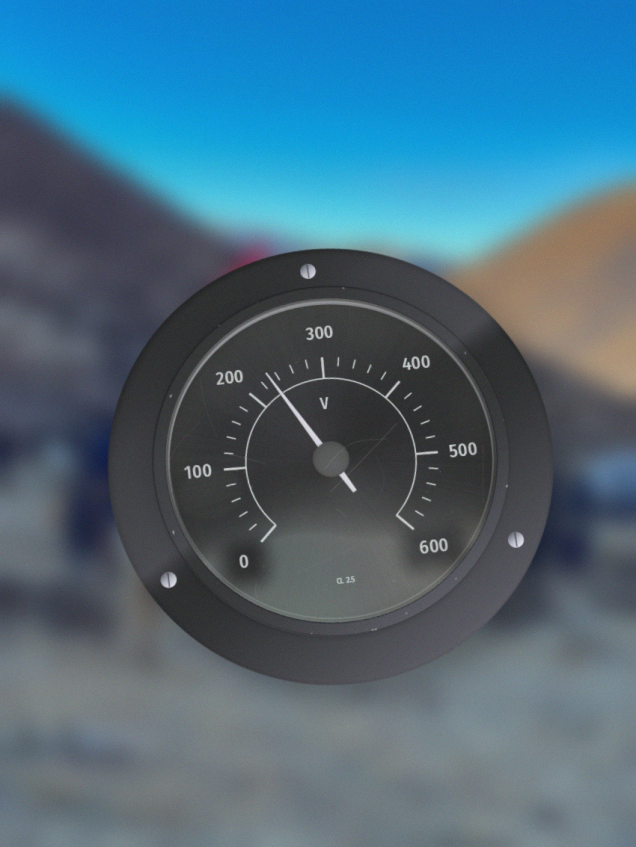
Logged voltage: **230** V
